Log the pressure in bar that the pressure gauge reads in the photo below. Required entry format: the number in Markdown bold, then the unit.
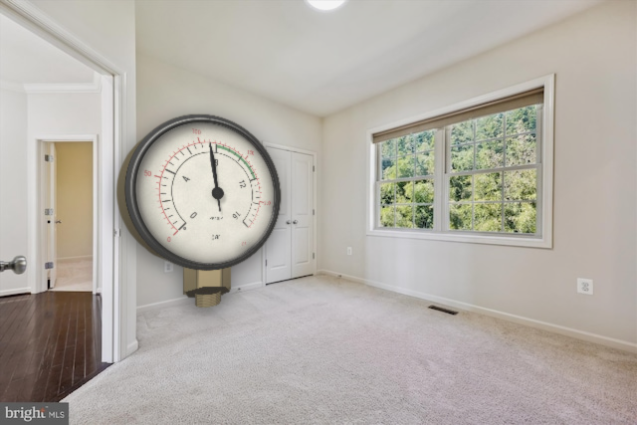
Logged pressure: **7.5** bar
